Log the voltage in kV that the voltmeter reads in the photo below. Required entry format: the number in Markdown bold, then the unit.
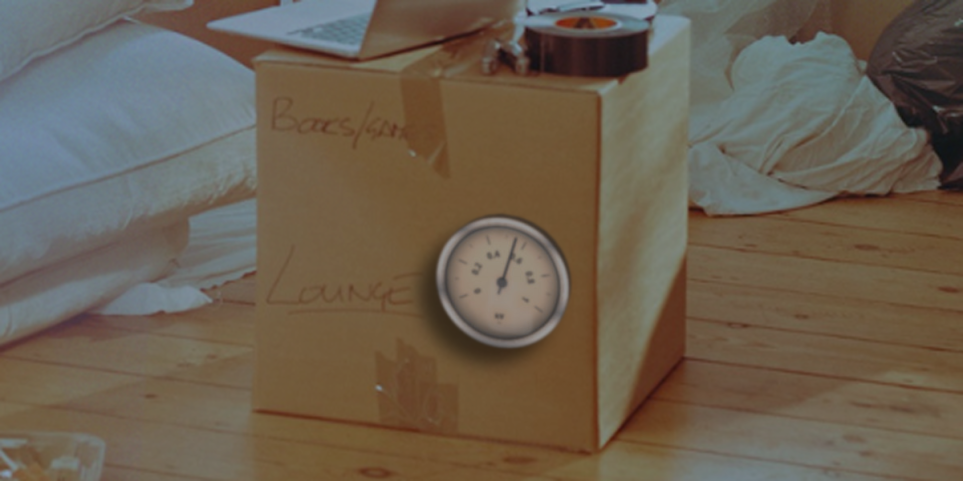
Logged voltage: **0.55** kV
